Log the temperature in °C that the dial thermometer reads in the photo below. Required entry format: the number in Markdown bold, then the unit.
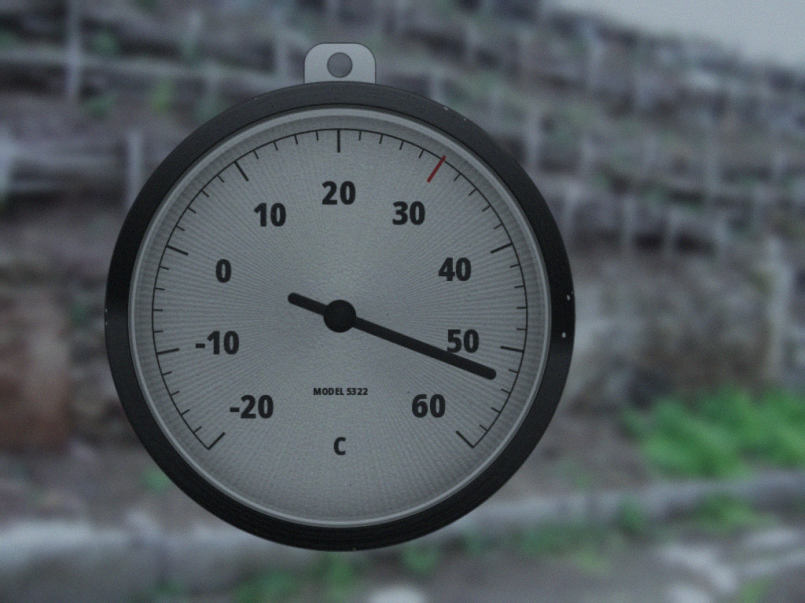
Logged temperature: **53** °C
